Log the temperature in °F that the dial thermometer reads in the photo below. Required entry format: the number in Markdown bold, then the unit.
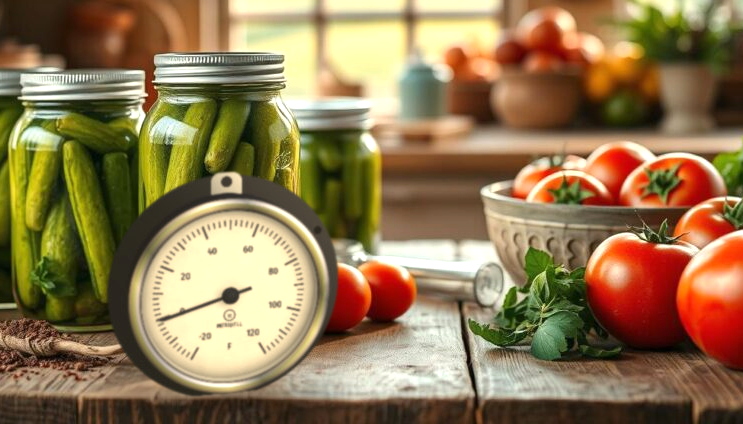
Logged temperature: **0** °F
